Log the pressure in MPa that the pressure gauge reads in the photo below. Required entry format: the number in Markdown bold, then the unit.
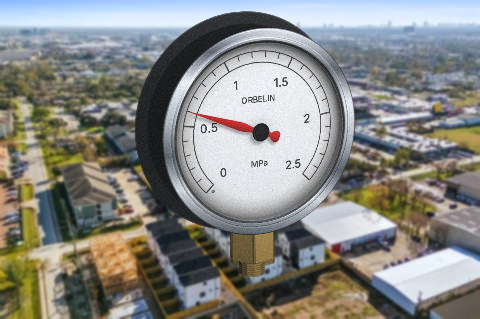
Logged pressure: **0.6** MPa
